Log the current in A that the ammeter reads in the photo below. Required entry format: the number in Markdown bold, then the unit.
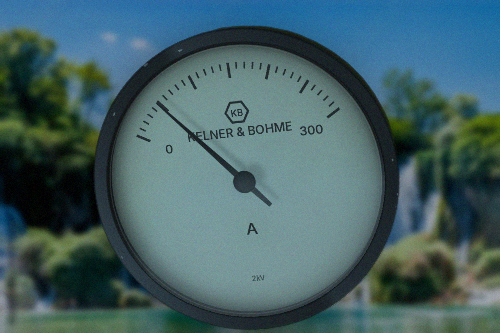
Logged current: **50** A
